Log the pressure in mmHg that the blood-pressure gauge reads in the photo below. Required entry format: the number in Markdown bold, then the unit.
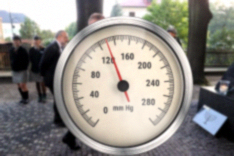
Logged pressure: **130** mmHg
